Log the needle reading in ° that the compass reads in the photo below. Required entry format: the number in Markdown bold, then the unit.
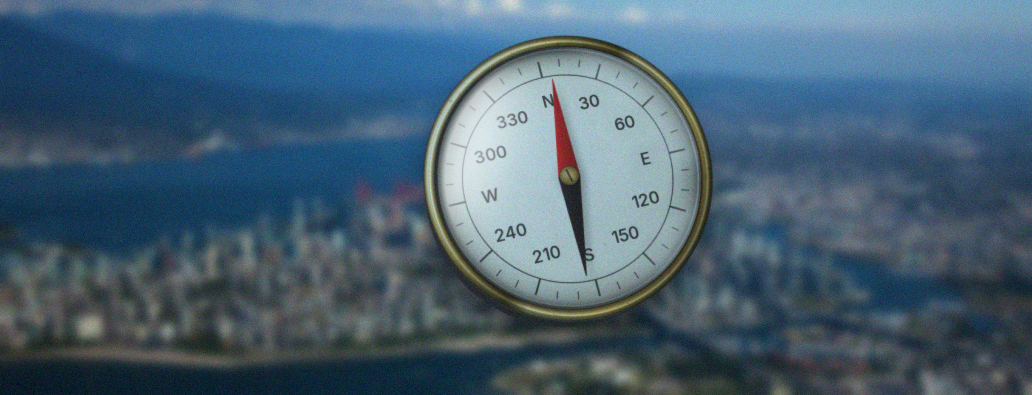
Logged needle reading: **5** °
